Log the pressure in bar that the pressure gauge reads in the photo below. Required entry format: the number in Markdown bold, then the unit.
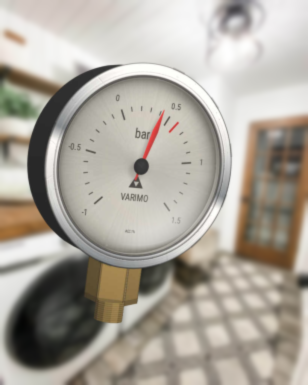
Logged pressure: **0.4** bar
